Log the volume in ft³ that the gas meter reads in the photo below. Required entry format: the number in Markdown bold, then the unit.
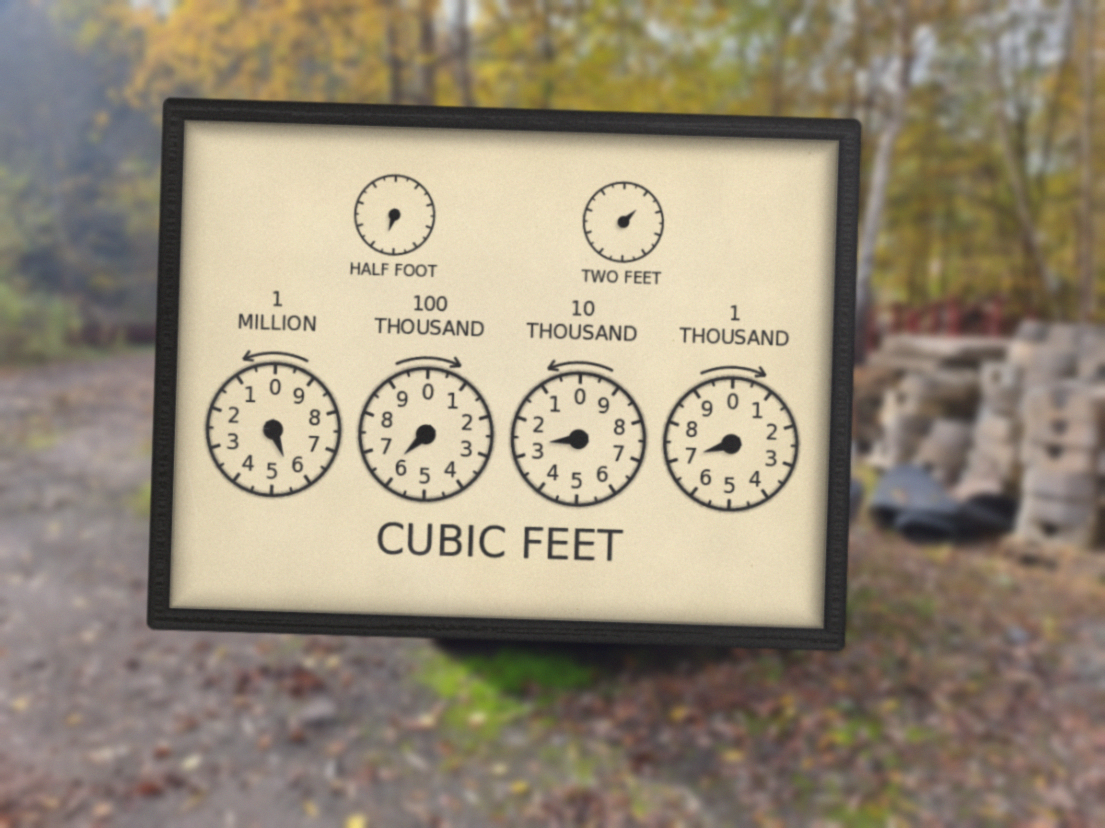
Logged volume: **562700** ft³
